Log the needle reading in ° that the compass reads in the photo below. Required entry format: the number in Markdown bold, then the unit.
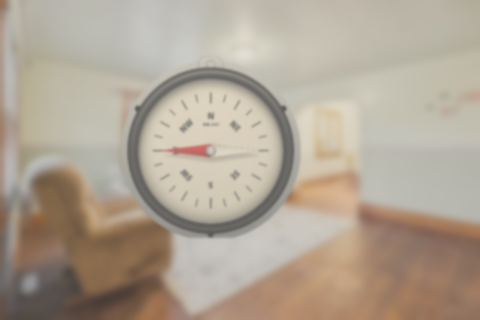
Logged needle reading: **270** °
